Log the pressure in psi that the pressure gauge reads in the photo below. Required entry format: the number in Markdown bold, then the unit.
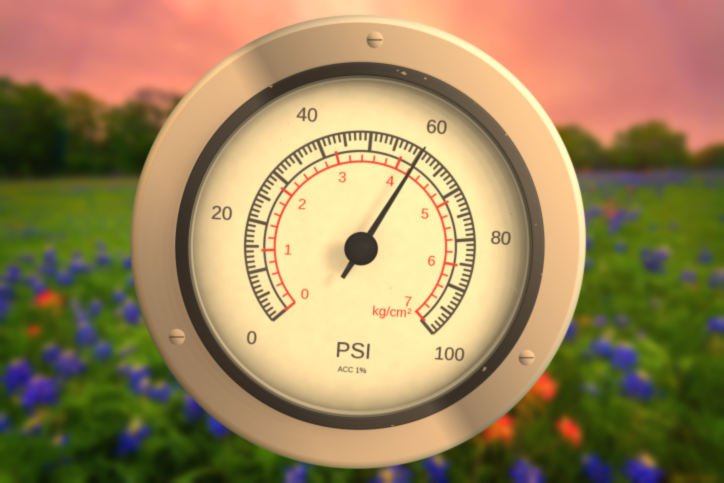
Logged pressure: **60** psi
